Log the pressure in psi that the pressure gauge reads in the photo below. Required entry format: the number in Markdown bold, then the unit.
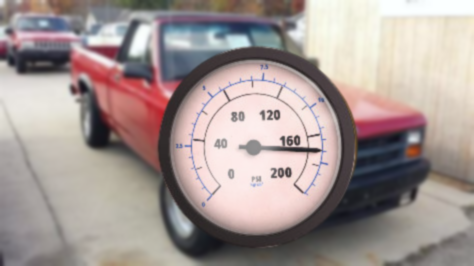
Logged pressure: **170** psi
